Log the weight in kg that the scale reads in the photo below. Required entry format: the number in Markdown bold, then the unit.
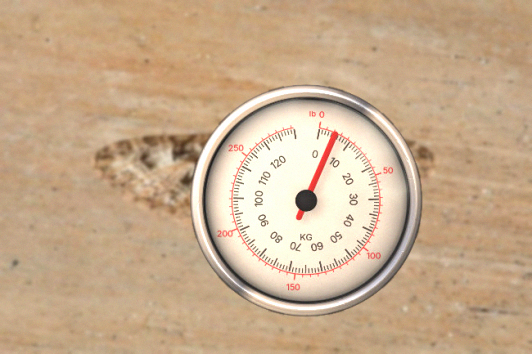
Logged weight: **5** kg
